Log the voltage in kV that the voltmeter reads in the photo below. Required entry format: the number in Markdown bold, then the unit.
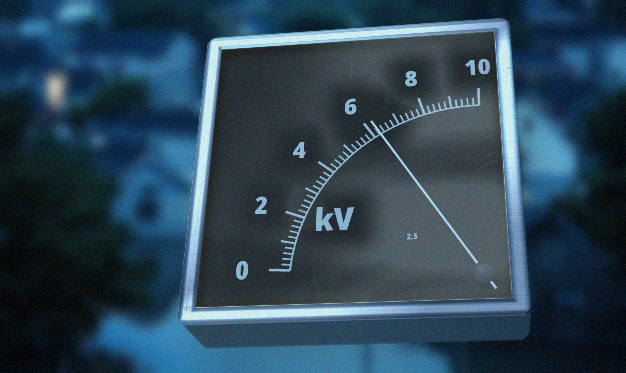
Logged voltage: **6.2** kV
